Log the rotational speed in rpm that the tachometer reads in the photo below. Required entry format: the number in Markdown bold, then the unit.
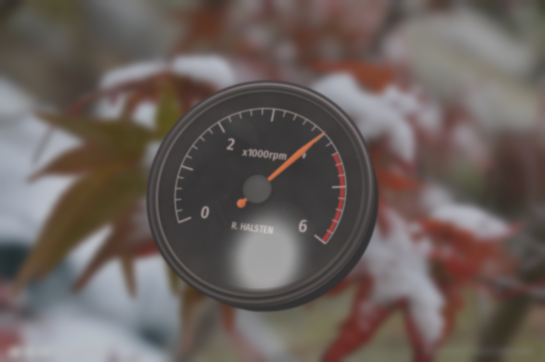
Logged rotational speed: **4000** rpm
